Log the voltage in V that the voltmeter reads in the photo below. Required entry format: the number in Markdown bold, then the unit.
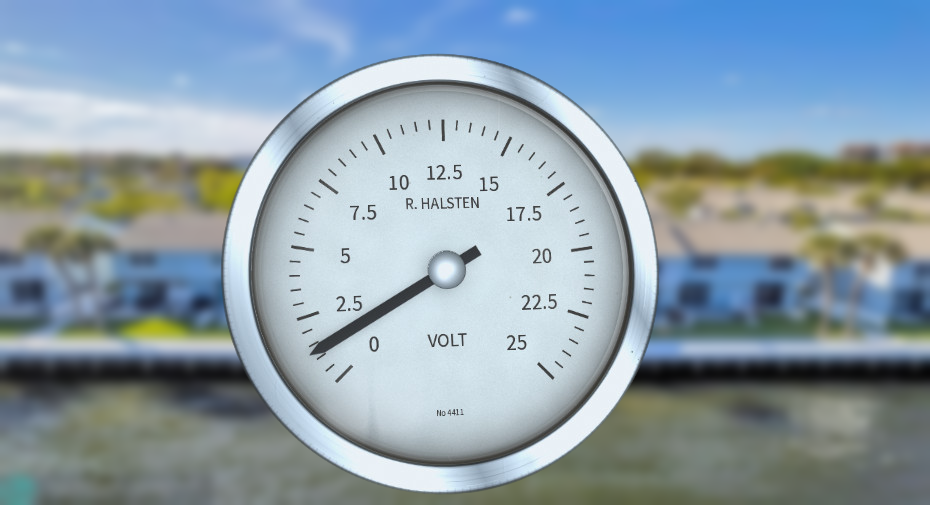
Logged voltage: **1.25** V
